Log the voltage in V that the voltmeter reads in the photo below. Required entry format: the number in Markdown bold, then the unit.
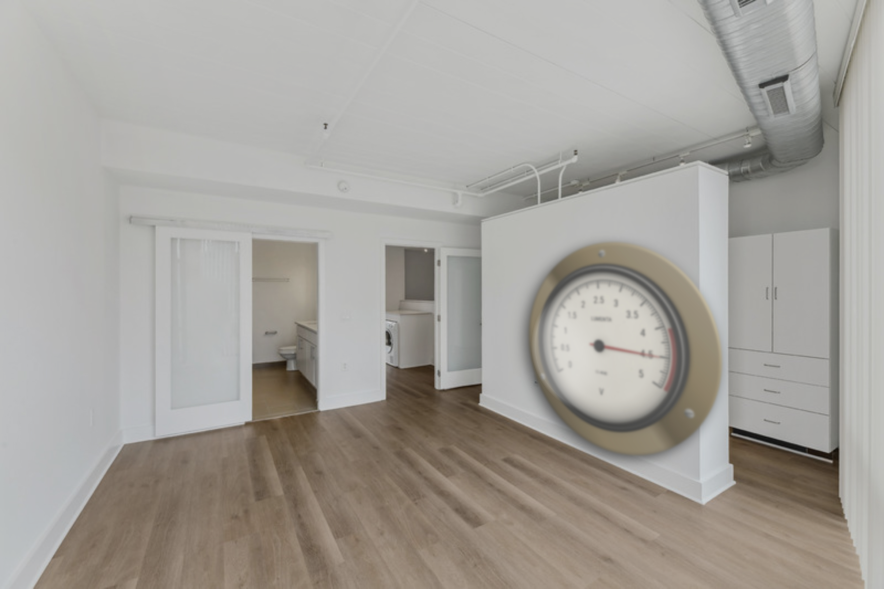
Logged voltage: **4.5** V
